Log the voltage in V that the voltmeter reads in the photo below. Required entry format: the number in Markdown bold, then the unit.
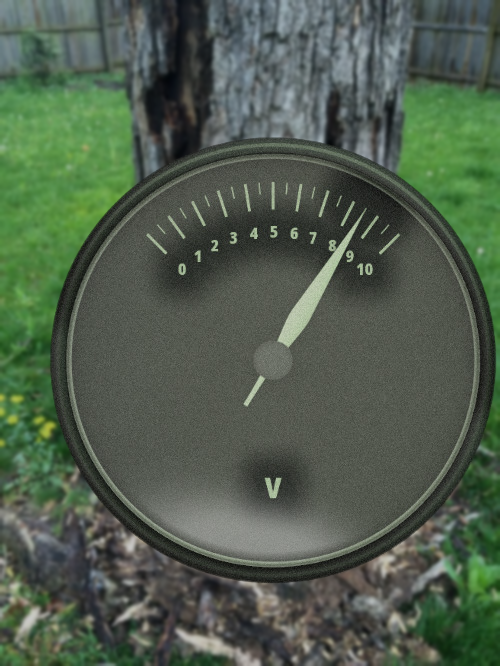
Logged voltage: **8.5** V
